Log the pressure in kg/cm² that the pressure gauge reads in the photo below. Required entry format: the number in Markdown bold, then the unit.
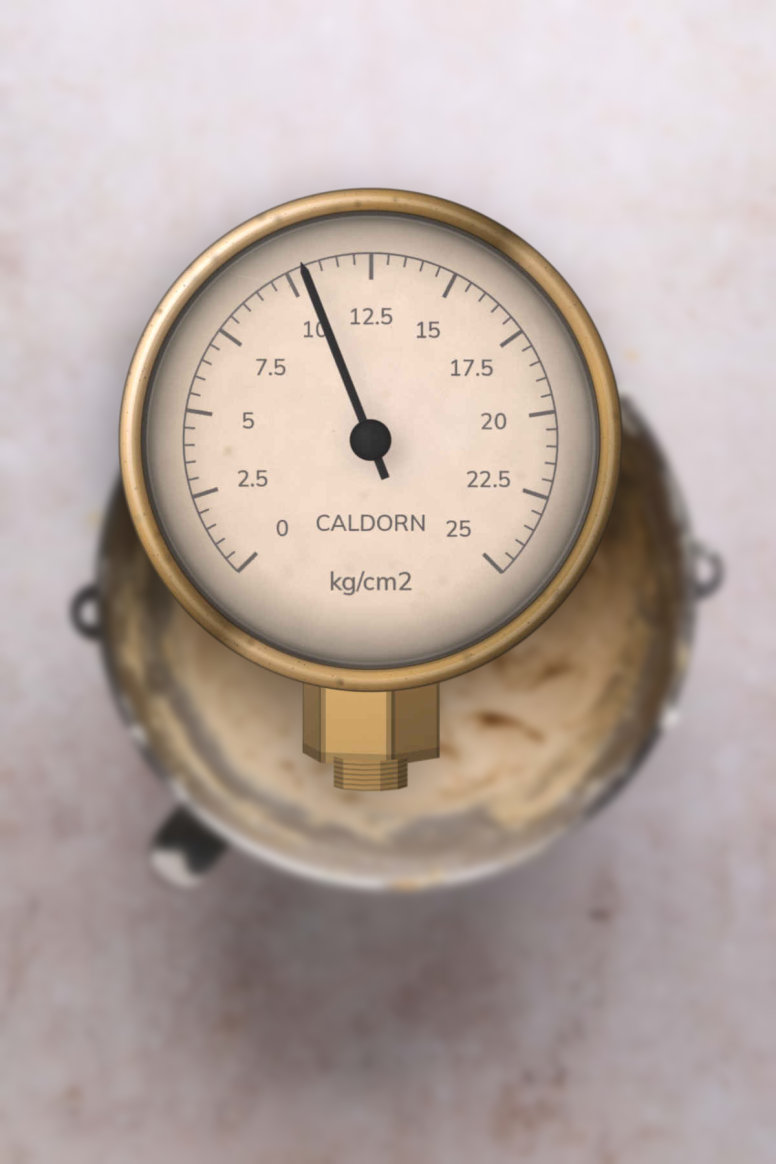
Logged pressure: **10.5** kg/cm²
